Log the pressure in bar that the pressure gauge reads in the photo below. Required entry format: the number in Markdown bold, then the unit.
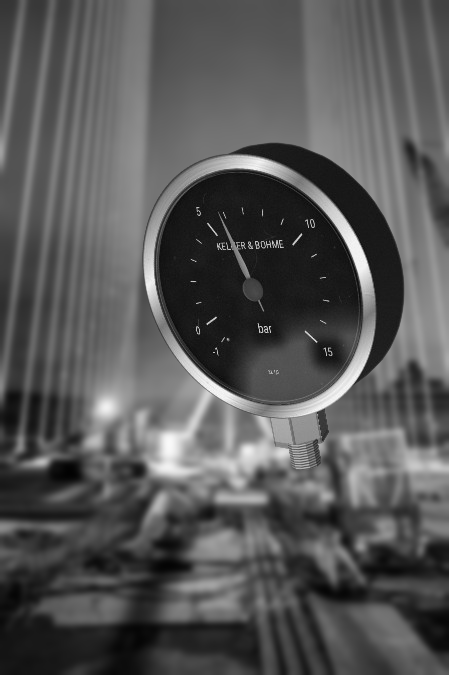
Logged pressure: **6** bar
